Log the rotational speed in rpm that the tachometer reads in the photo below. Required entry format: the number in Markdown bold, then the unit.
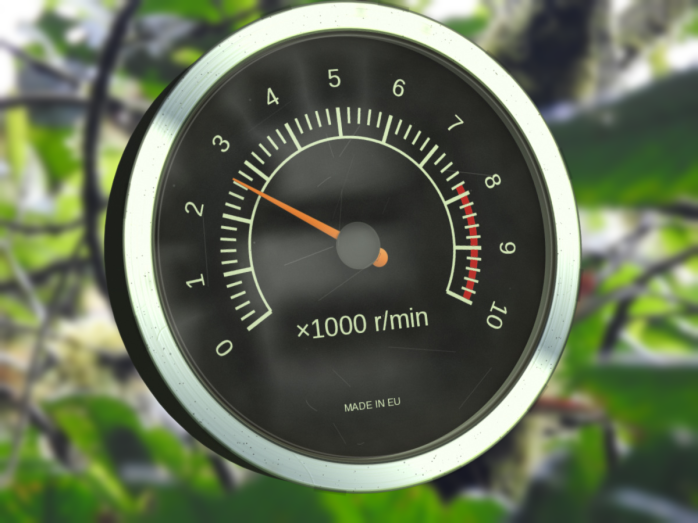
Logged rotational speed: **2600** rpm
